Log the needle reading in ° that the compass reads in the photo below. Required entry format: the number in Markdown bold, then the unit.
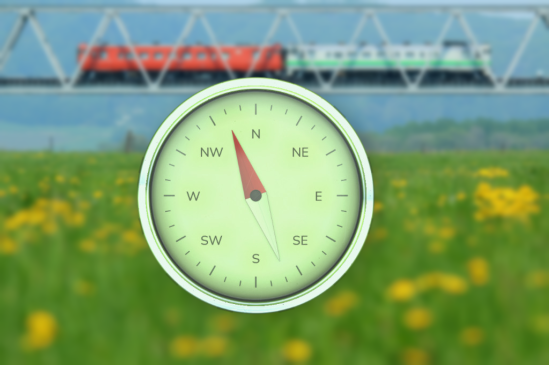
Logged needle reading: **340** °
